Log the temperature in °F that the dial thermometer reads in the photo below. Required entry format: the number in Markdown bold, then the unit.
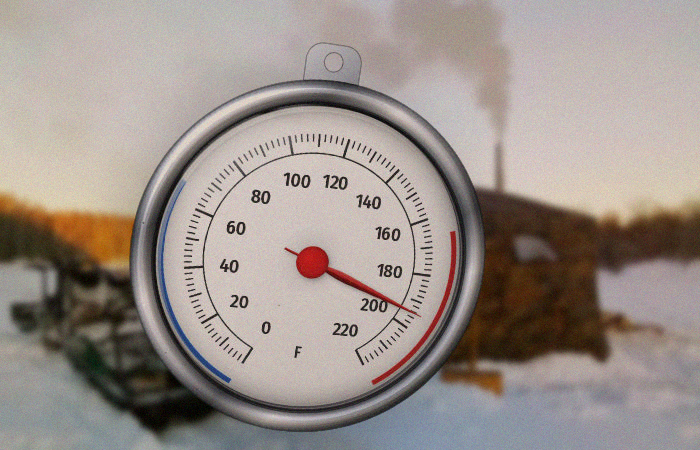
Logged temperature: **194** °F
